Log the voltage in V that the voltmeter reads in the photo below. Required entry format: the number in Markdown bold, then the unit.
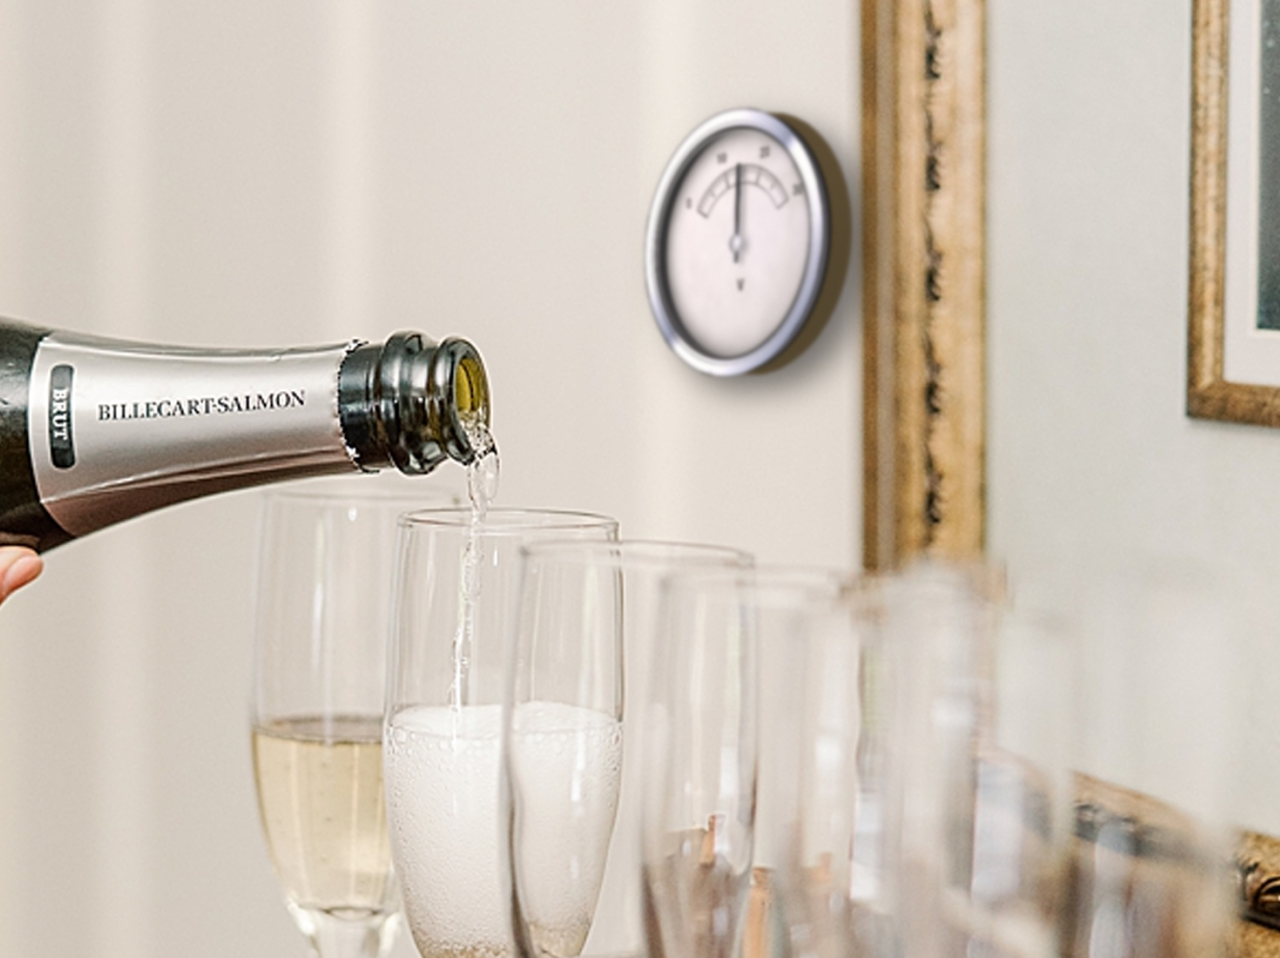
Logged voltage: **15** V
